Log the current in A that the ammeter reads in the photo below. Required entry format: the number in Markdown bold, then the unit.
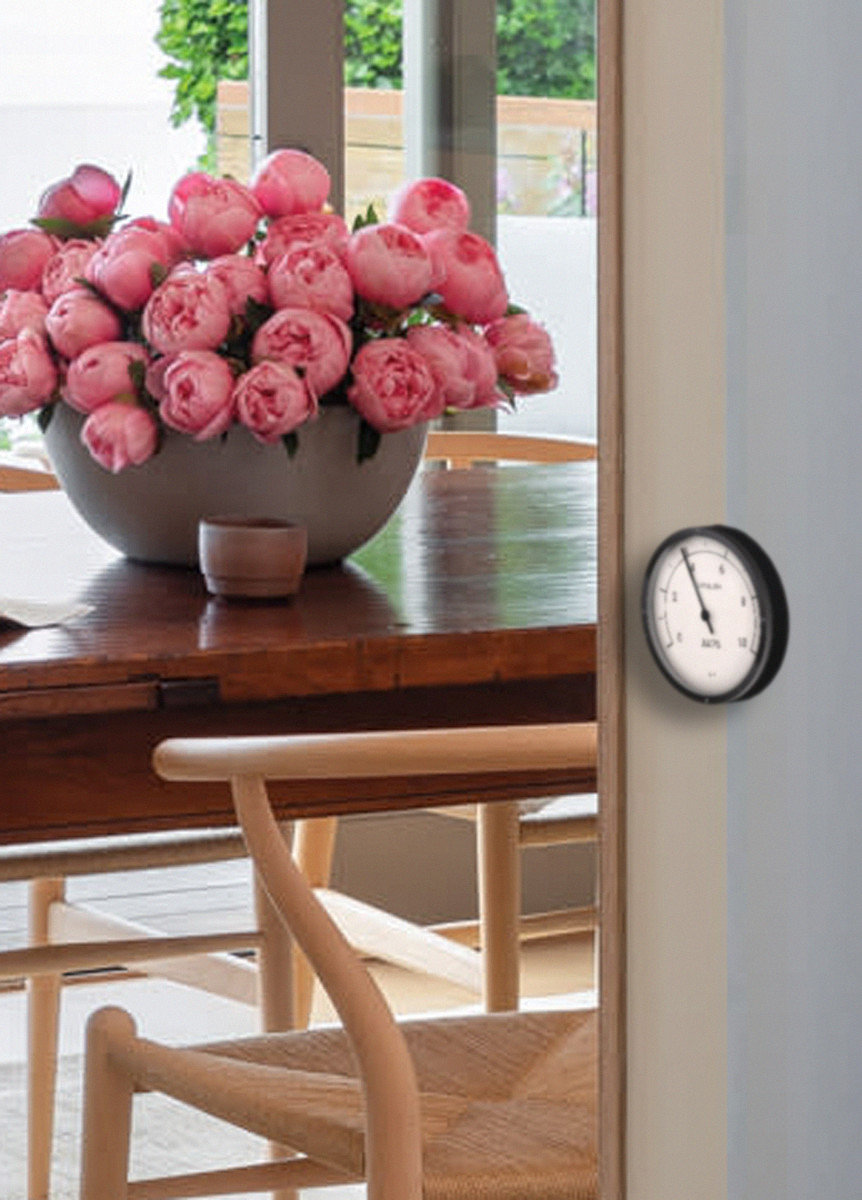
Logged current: **4** A
